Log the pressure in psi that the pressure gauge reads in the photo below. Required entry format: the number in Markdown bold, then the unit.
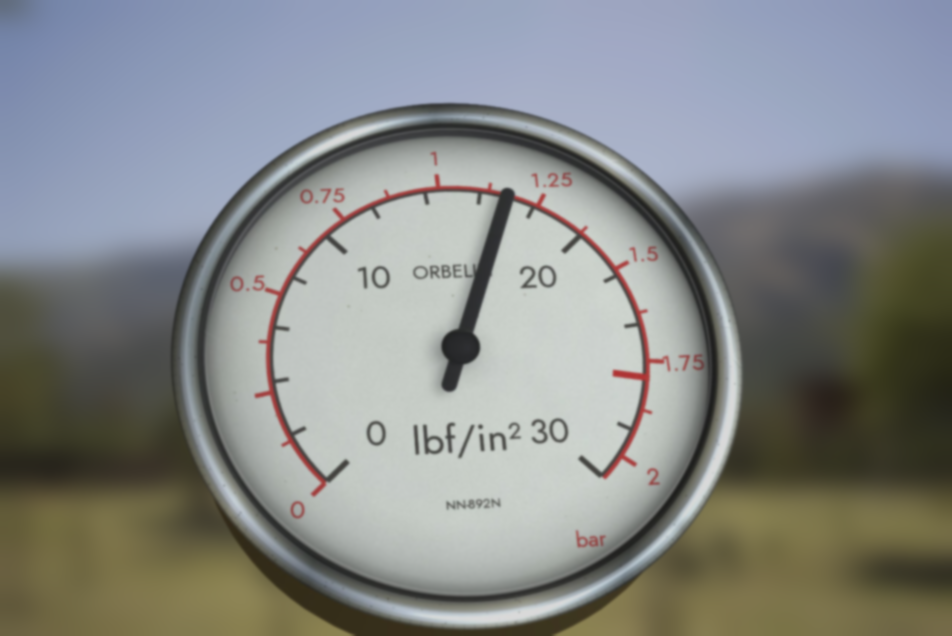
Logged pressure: **17** psi
